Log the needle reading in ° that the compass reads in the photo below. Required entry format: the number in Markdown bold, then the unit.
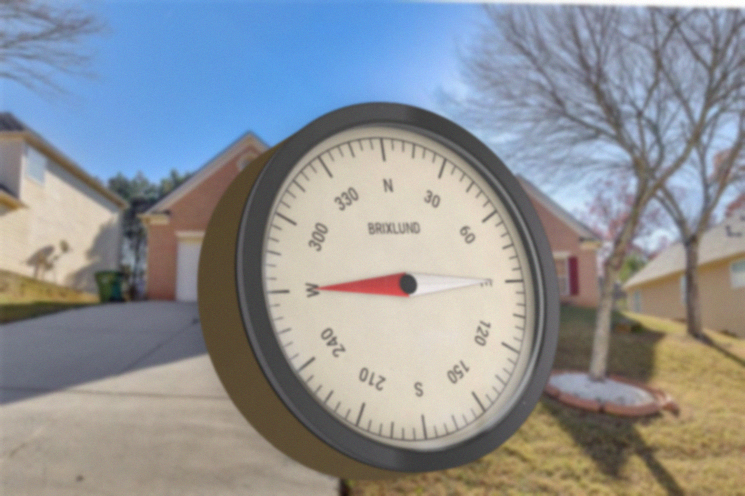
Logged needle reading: **270** °
